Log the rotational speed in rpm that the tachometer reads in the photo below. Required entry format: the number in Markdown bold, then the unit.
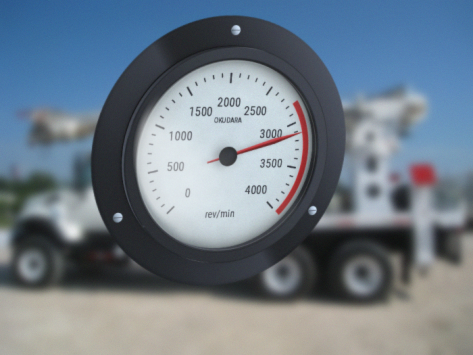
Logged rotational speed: **3100** rpm
